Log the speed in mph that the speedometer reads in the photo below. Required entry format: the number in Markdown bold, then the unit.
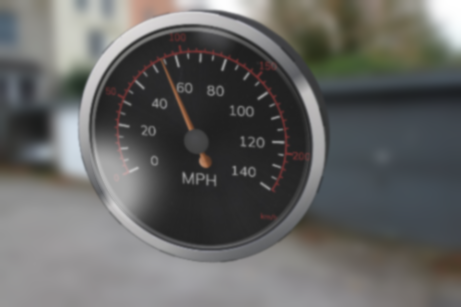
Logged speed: **55** mph
